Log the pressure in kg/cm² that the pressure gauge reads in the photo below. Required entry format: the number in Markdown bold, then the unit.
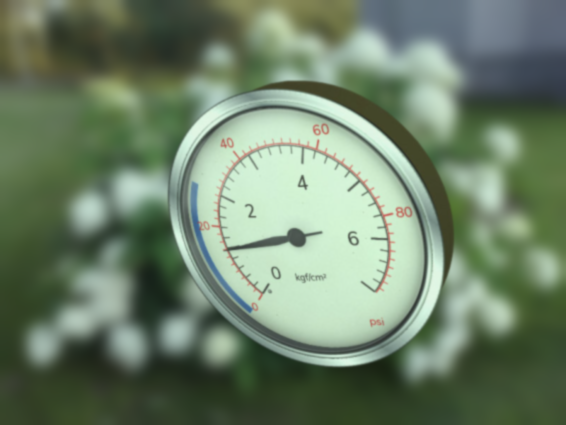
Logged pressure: **1** kg/cm²
